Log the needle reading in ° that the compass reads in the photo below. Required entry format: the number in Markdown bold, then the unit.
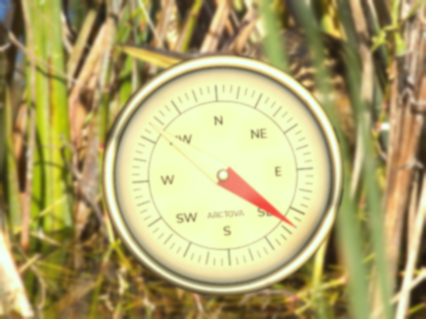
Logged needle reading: **130** °
